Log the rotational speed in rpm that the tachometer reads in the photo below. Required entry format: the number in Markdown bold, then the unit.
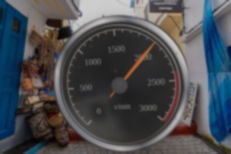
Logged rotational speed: **2000** rpm
